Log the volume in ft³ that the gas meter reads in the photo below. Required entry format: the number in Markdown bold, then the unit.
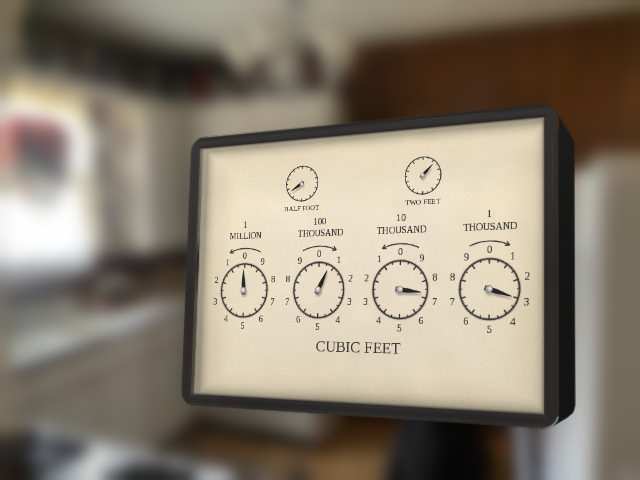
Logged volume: **7300** ft³
